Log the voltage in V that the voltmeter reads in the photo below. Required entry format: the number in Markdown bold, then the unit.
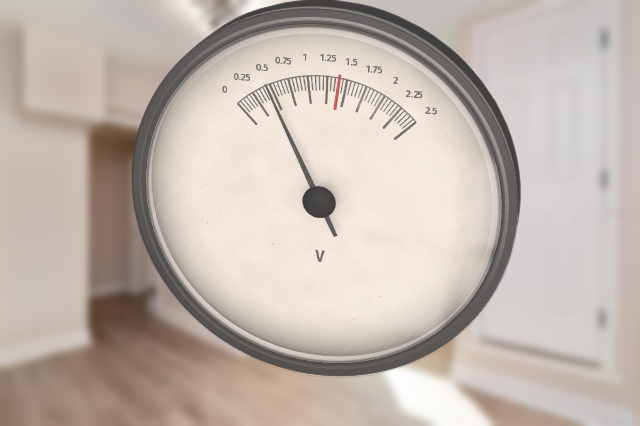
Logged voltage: **0.5** V
